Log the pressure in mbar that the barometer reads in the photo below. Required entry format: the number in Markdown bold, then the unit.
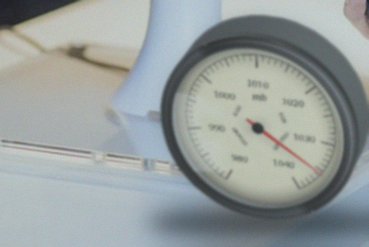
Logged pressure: **1035** mbar
